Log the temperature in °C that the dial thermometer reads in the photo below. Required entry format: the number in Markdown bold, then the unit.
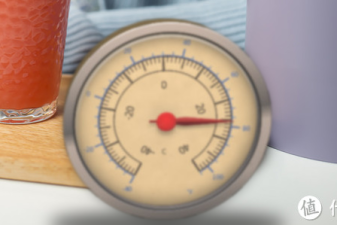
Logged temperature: **25** °C
